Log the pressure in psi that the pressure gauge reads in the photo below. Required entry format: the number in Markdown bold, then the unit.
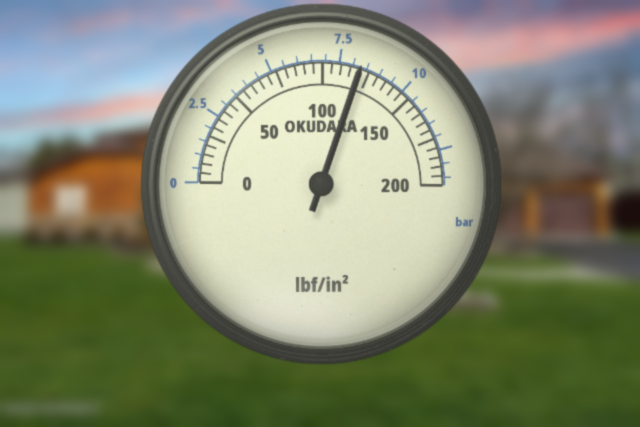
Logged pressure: **120** psi
